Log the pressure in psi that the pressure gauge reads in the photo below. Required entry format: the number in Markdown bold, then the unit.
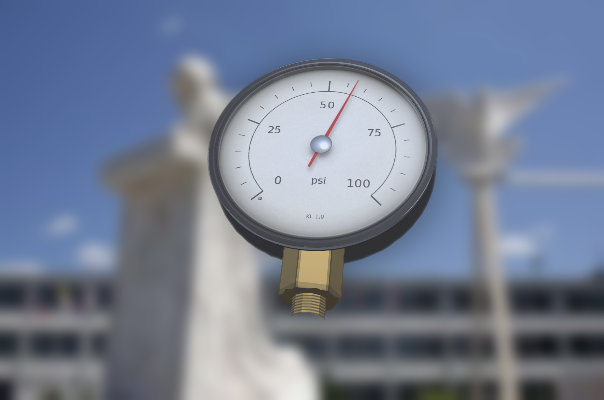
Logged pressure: **57.5** psi
